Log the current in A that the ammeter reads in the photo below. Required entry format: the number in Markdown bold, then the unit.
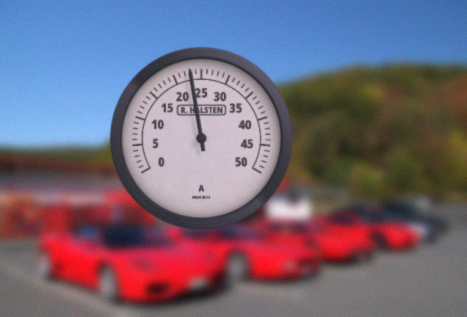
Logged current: **23** A
